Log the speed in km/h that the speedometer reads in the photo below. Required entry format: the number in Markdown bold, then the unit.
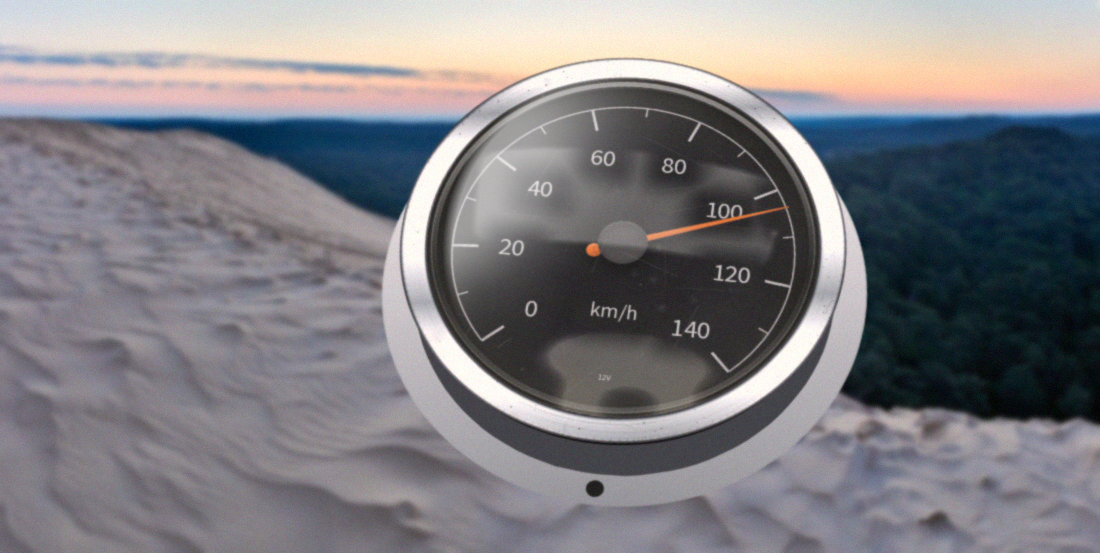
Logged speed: **105** km/h
